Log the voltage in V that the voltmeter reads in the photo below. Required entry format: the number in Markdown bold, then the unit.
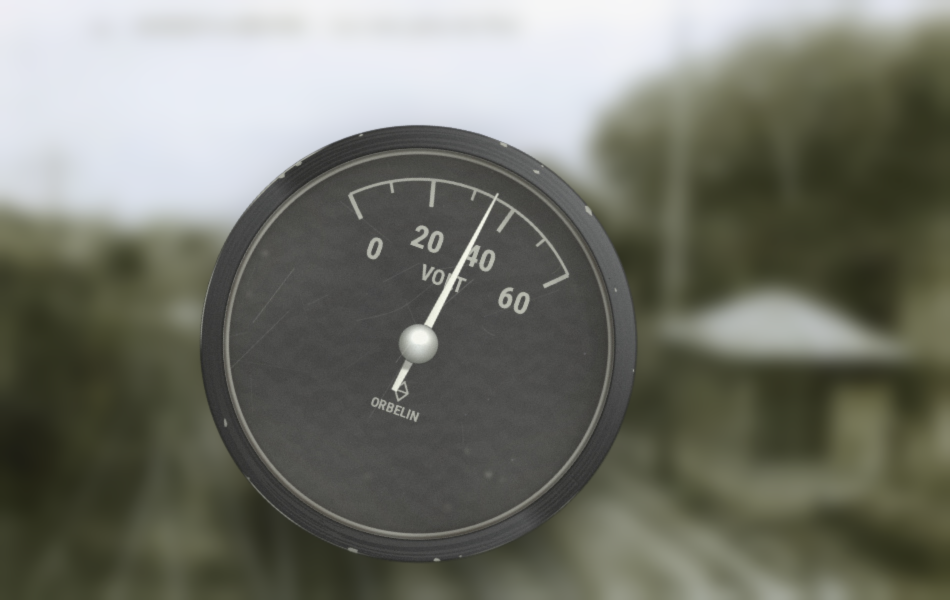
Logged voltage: **35** V
